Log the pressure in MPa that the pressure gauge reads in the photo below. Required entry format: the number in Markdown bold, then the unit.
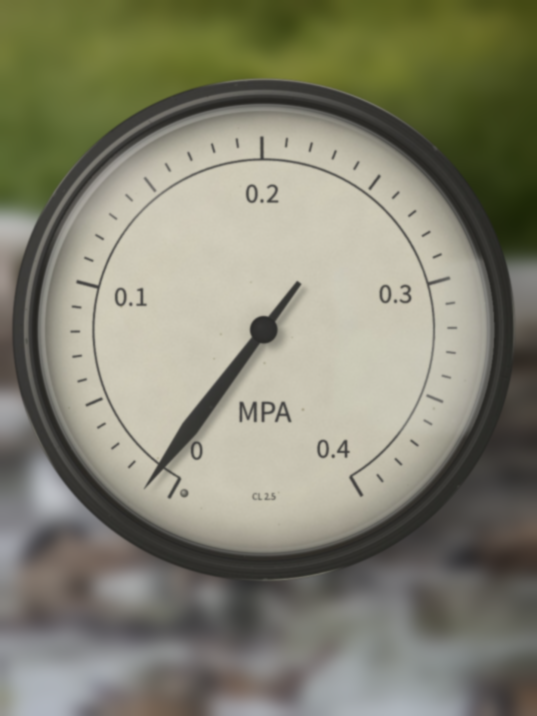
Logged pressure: **0.01** MPa
